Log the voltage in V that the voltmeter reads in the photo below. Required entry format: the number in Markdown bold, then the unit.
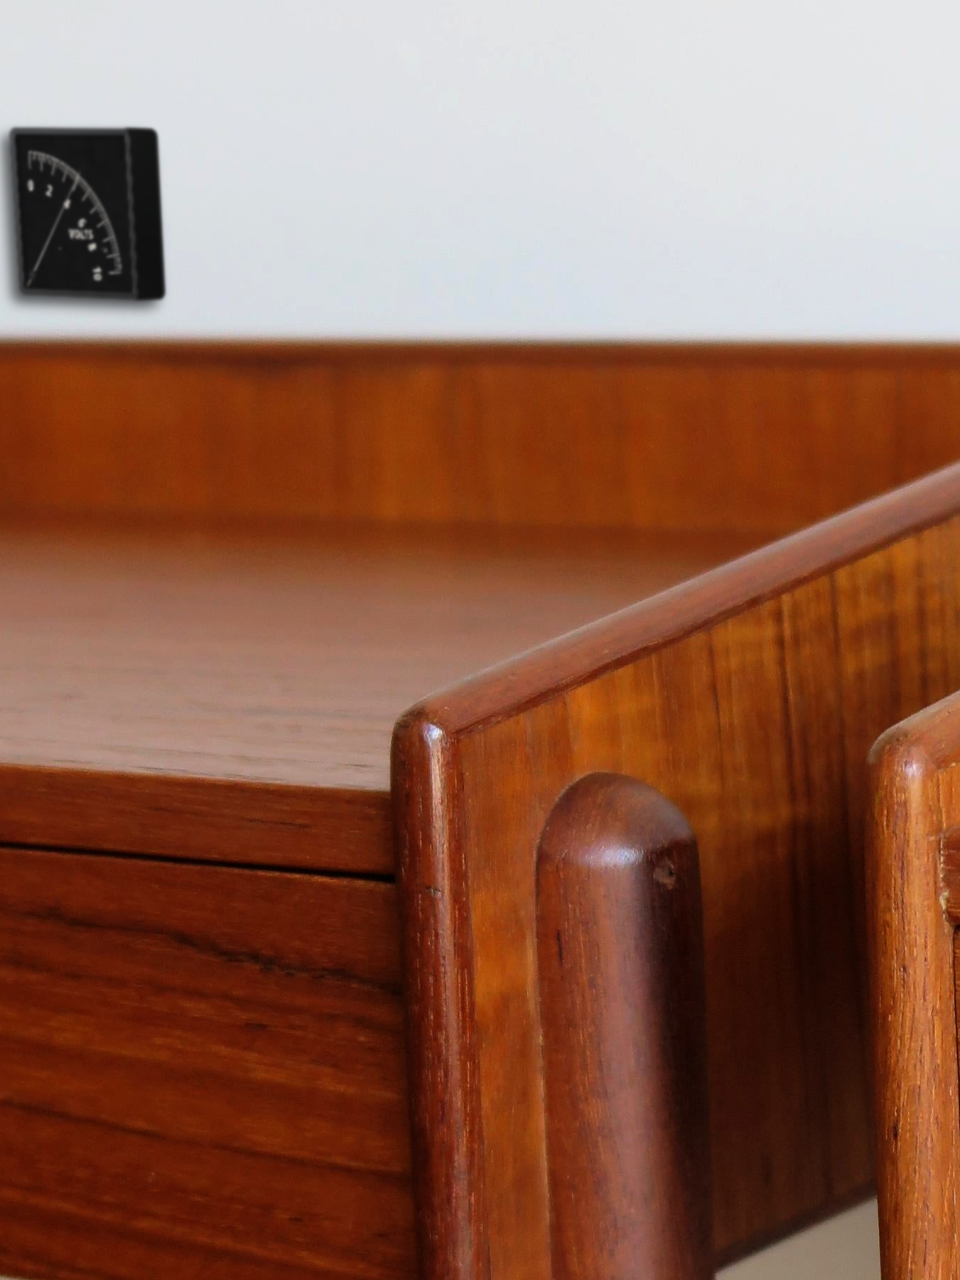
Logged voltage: **4** V
